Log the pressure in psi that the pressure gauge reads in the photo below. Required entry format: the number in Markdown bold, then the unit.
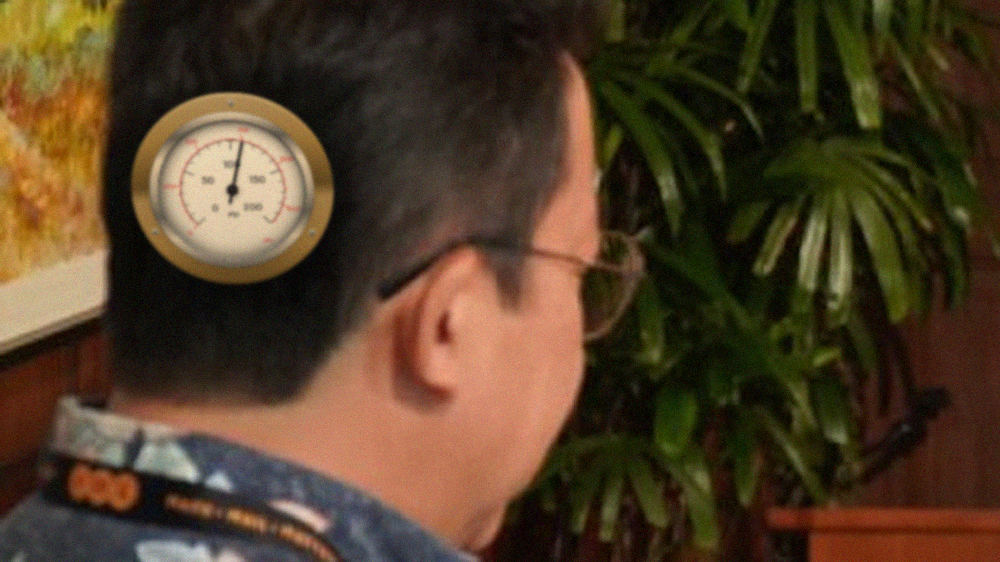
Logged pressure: **110** psi
